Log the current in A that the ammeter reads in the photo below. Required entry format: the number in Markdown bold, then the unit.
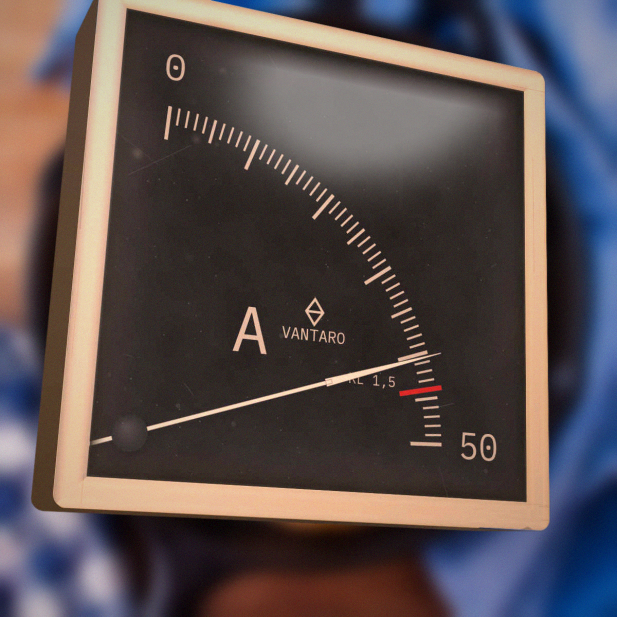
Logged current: **40.5** A
